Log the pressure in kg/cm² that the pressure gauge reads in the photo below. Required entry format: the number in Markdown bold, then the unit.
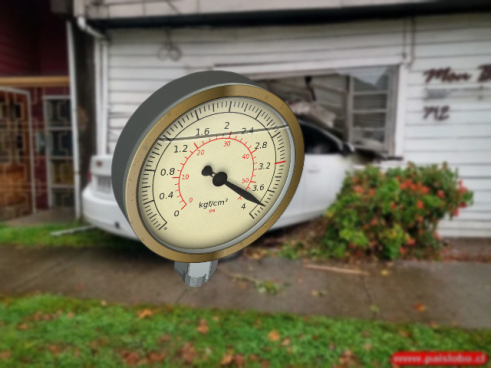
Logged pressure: **3.8** kg/cm²
